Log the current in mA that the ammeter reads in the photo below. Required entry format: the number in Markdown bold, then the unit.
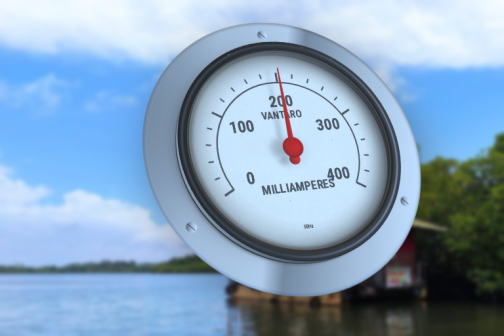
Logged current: **200** mA
